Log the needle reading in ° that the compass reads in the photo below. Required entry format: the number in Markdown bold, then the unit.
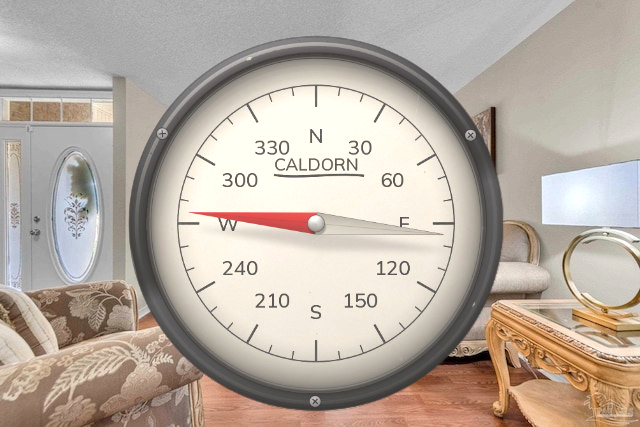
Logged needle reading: **275** °
